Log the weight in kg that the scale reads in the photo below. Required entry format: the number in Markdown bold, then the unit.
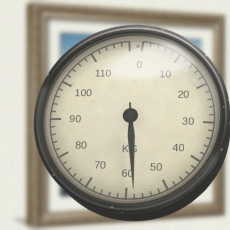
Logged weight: **58** kg
